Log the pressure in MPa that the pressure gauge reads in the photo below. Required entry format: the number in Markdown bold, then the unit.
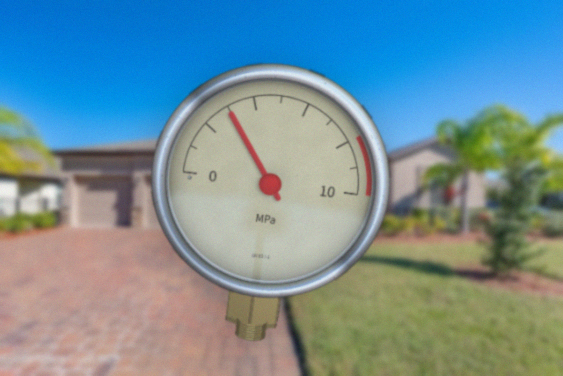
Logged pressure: **3** MPa
